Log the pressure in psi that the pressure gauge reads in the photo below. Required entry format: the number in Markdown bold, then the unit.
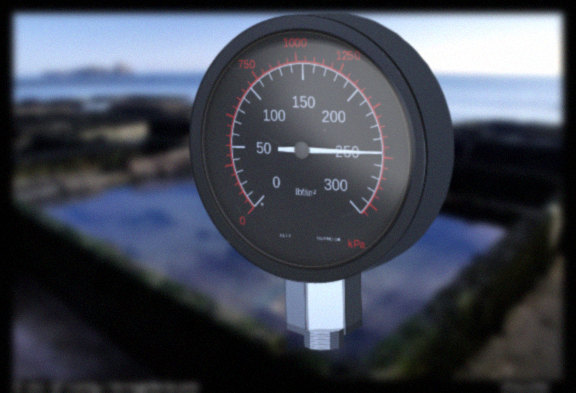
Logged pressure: **250** psi
